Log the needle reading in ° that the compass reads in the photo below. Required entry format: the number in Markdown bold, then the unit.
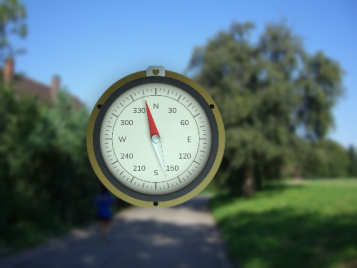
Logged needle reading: **345** °
